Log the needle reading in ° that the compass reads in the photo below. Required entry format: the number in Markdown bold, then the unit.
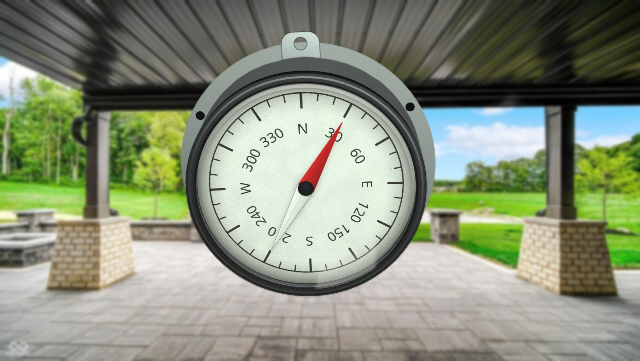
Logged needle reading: **30** °
